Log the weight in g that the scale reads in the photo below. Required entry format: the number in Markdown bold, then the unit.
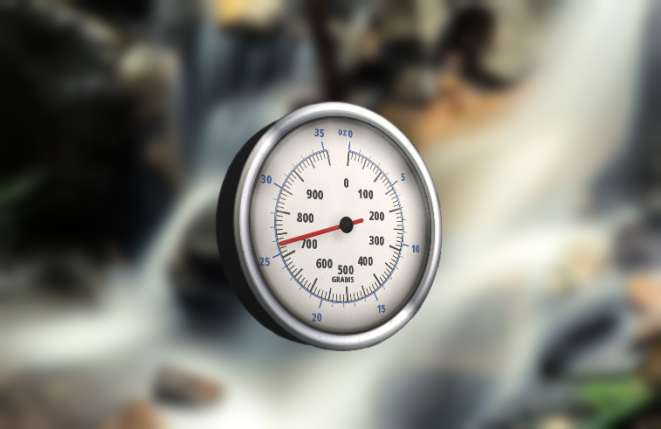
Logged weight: **730** g
